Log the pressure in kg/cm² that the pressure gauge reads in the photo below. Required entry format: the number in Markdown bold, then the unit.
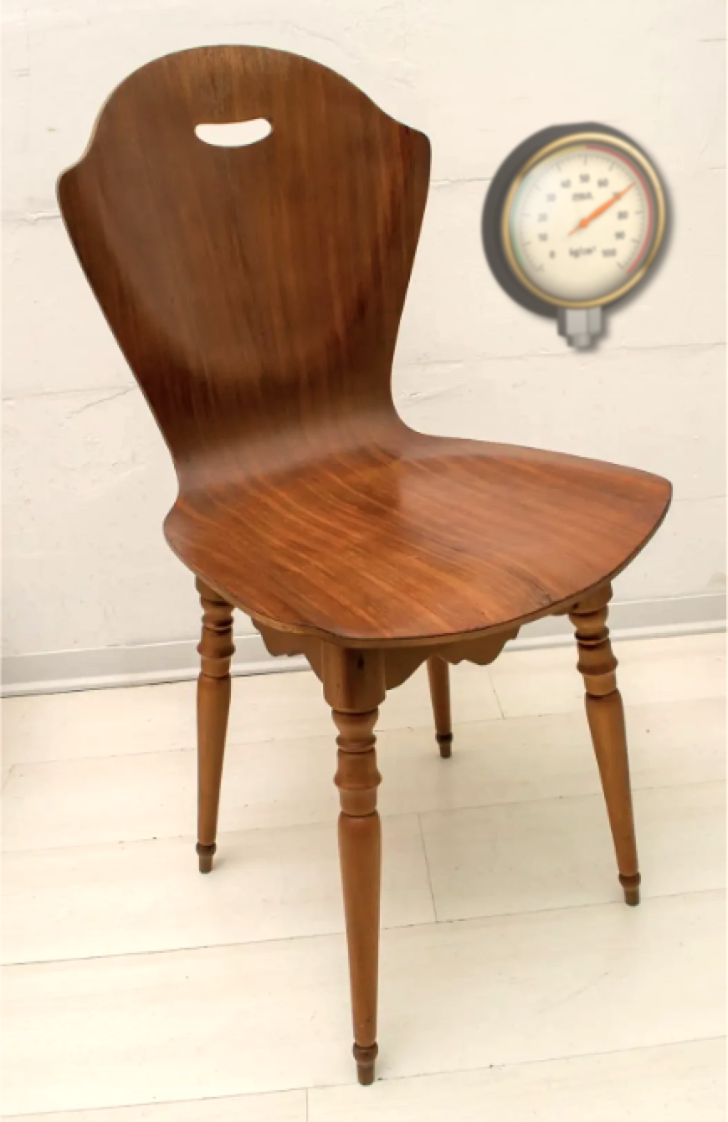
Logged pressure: **70** kg/cm²
